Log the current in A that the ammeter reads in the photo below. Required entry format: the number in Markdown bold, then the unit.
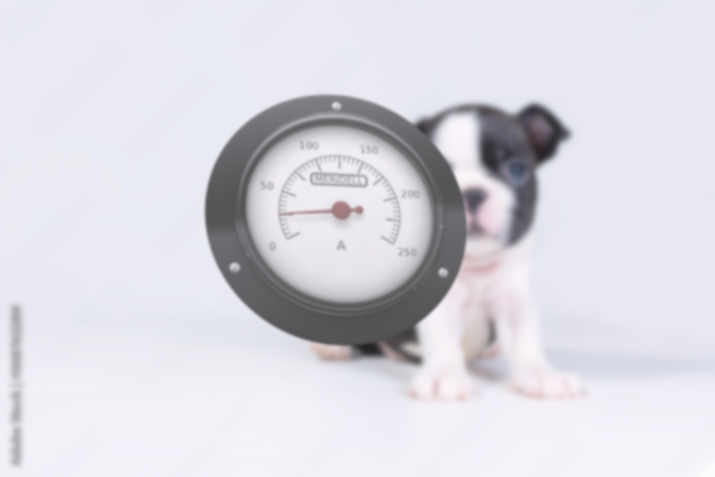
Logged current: **25** A
